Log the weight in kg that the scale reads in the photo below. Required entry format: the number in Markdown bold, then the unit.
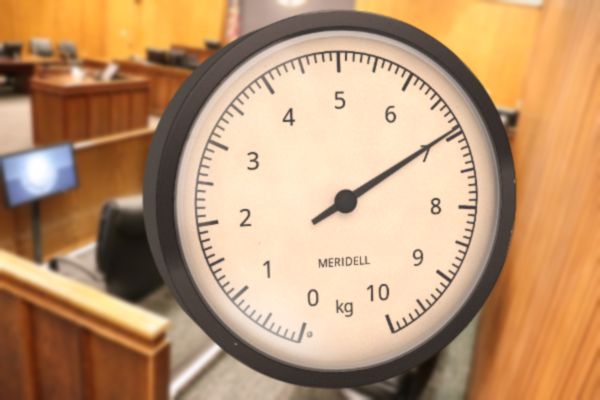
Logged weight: **6.9** kg
